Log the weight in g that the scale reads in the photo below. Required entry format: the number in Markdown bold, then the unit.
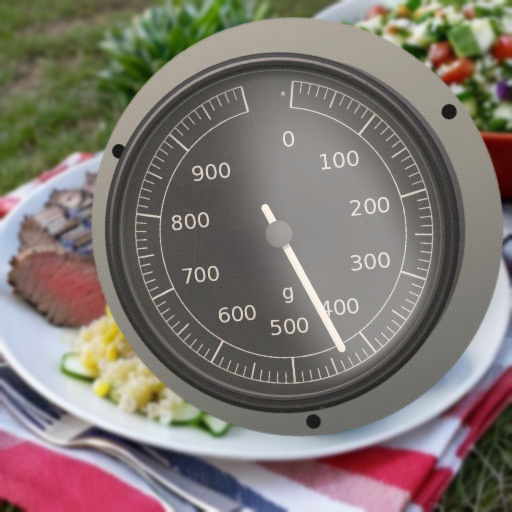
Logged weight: **430** g
